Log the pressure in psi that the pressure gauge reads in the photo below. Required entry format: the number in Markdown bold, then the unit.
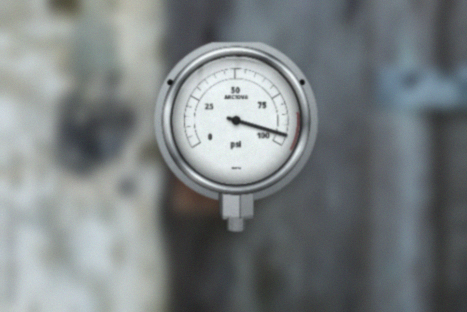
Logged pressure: **95** psi
